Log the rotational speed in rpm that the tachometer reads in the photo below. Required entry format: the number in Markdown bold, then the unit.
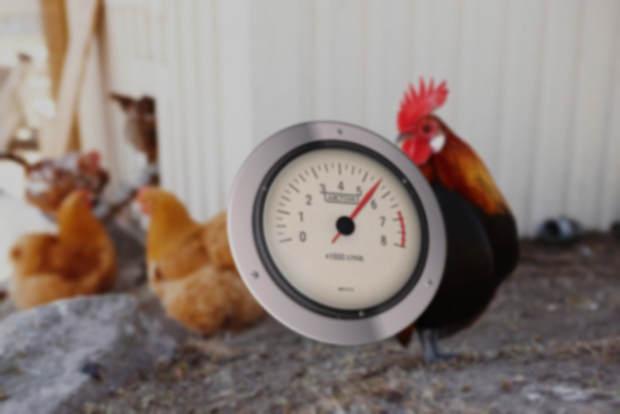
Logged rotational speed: **5500** rpm
